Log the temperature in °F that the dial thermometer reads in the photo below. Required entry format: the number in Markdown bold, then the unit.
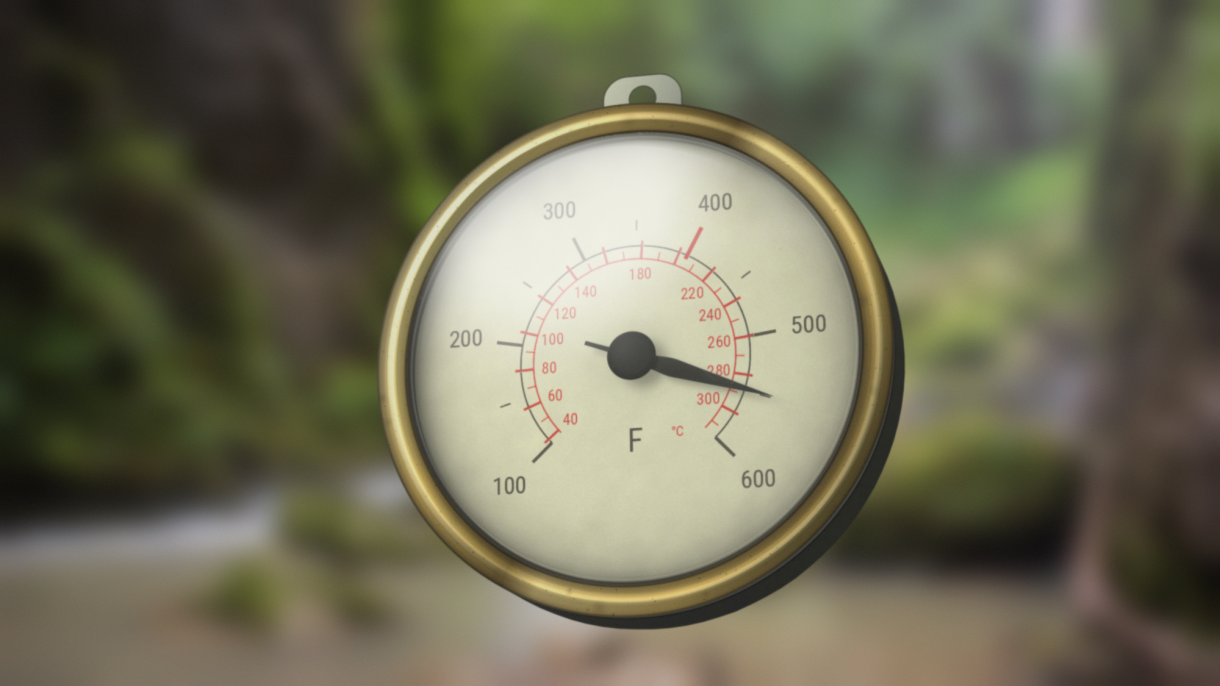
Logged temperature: **550** °F
